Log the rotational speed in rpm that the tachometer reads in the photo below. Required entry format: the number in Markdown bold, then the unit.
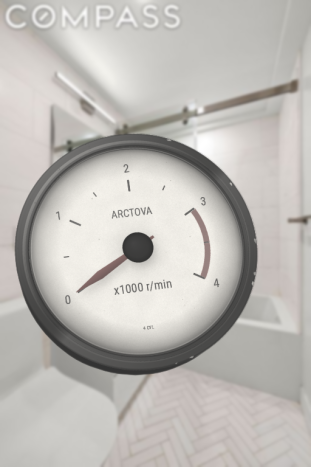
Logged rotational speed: **0** rpm
